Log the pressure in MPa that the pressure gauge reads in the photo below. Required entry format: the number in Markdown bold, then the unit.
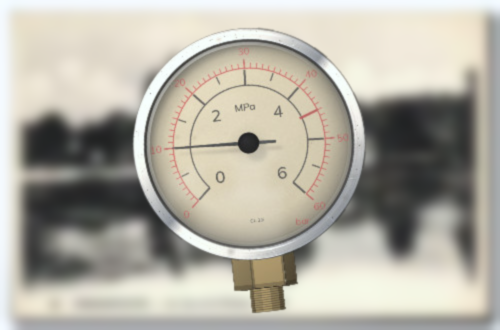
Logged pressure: **1** MPa
